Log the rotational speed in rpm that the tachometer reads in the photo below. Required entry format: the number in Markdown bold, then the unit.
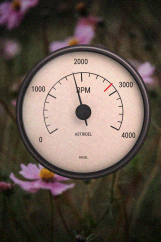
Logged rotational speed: **1800** rpm
